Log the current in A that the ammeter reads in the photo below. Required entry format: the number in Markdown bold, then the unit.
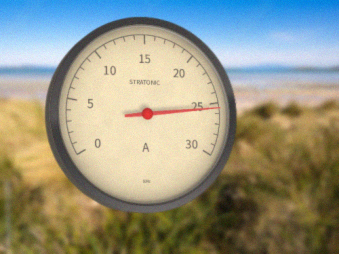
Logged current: **25.5** A
